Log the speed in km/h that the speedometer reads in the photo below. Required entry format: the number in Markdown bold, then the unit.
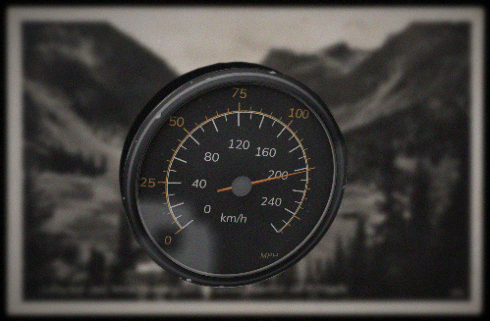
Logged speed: **200** km/h
